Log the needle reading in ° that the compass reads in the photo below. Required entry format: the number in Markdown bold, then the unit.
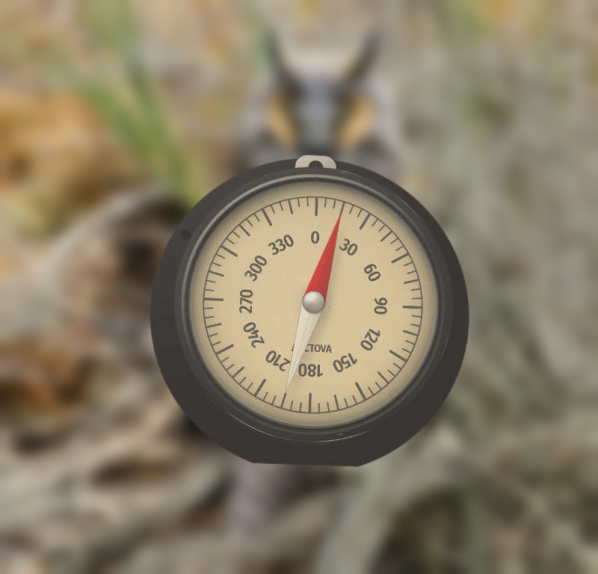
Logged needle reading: **15** °
